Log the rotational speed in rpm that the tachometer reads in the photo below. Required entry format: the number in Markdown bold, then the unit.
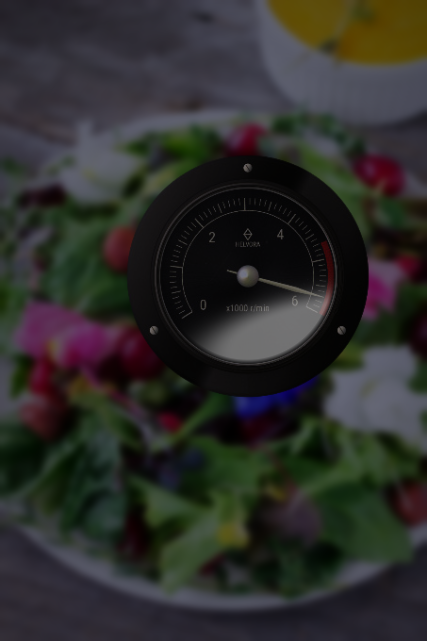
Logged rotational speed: **5700** rpm
